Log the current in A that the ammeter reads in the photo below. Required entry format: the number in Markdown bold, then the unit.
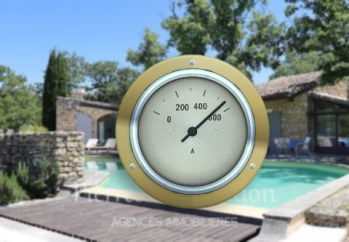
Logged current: **550** A
